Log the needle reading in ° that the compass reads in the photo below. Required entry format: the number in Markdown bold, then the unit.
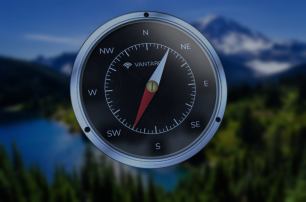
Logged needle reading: **210** °
